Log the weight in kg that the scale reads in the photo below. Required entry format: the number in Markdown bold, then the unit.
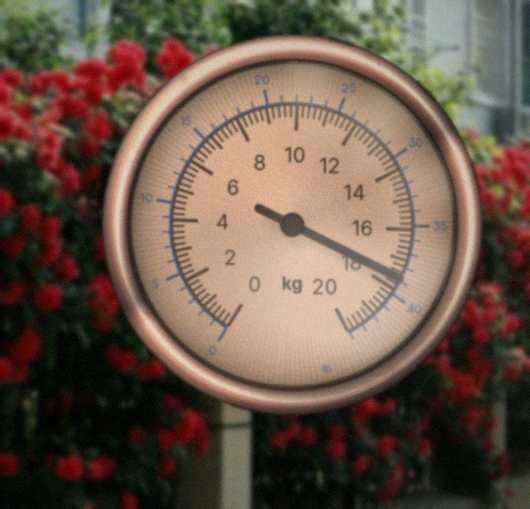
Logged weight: **17.6** kg
